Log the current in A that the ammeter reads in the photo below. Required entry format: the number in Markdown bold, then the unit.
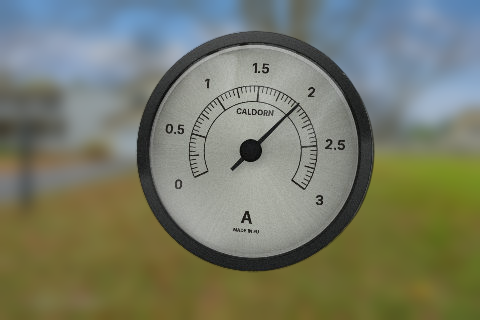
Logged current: **2** A
